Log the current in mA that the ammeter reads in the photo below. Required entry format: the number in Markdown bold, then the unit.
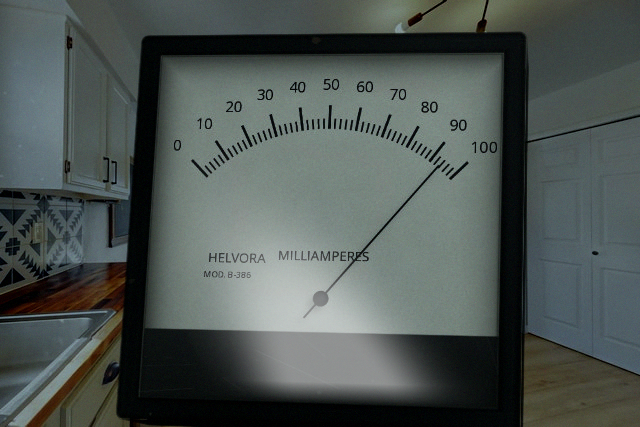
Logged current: **94** mA
